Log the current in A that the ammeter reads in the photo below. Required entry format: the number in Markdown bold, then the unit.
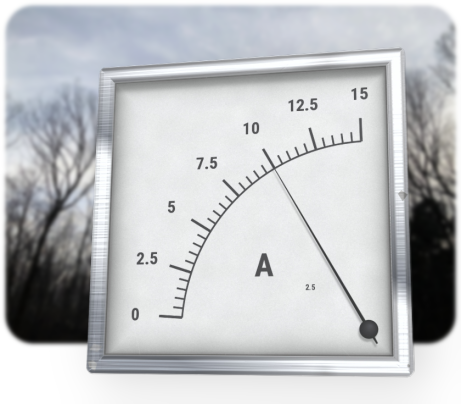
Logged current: **10** A
